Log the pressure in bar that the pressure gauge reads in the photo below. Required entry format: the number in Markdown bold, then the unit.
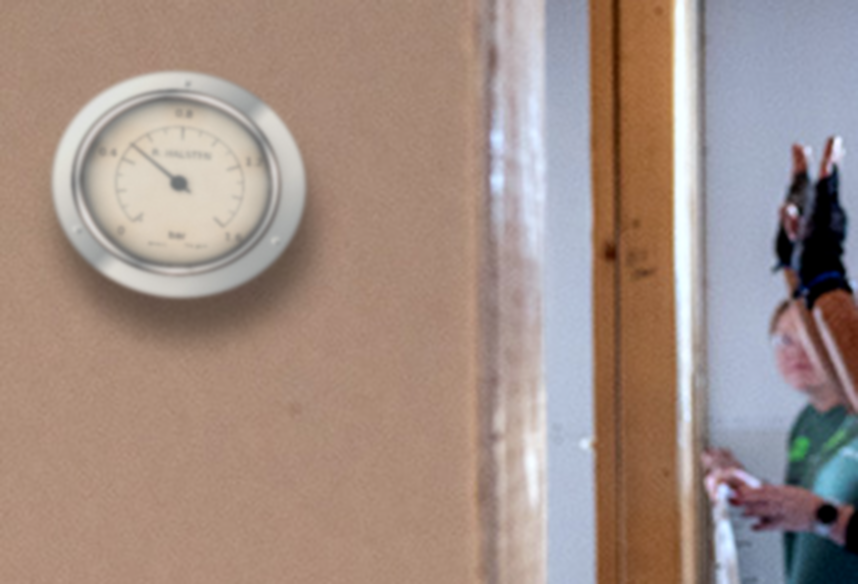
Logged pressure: **0.5** bar
